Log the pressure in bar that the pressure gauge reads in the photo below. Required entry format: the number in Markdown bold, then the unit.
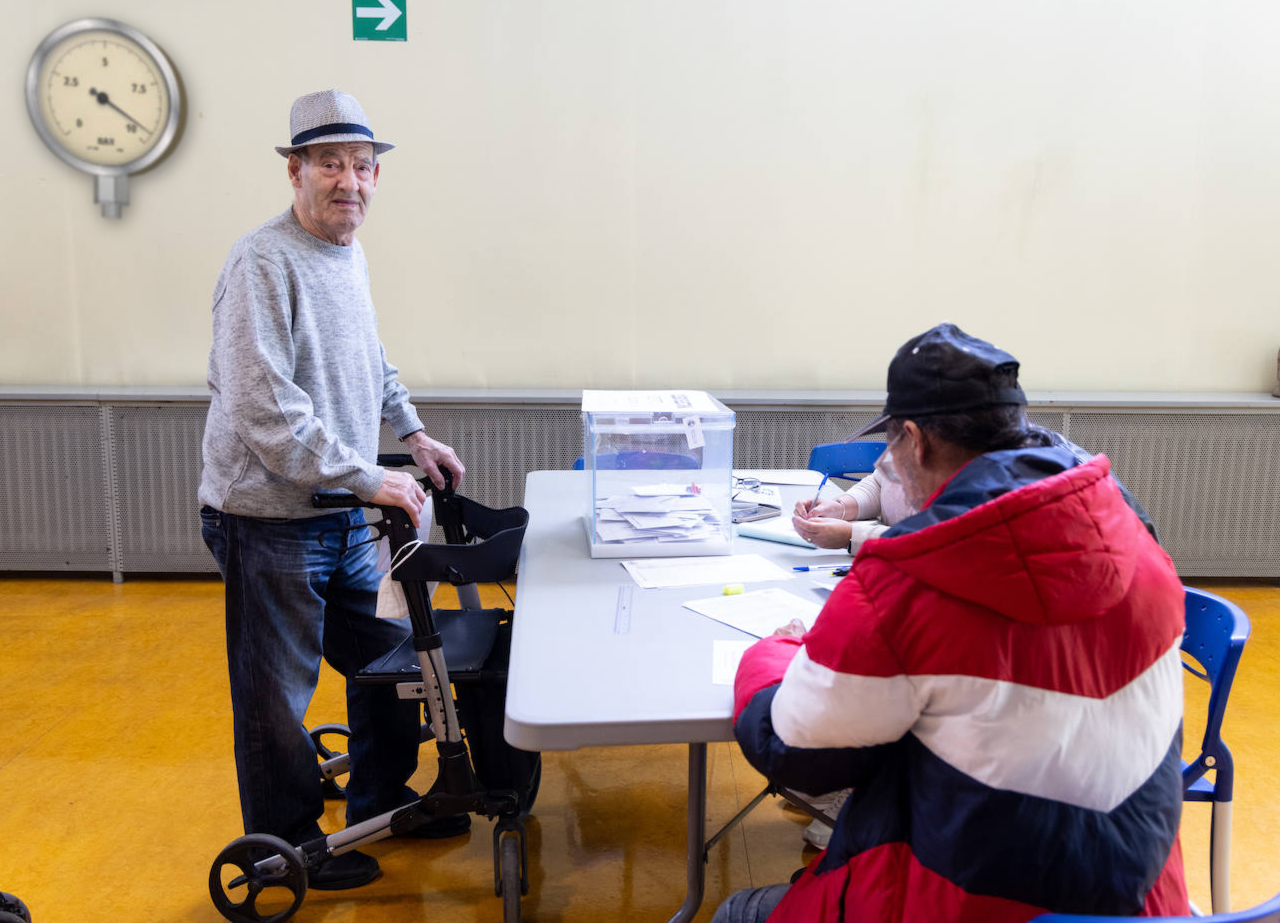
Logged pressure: **9.5** bar
